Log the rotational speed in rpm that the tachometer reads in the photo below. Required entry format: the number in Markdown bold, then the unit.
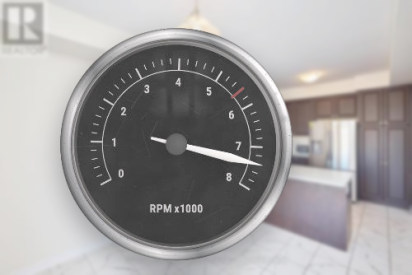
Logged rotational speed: **7400** rpm
